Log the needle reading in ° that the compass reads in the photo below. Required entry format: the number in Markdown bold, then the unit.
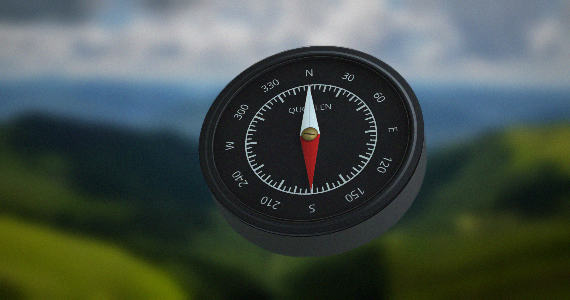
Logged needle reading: **180** °
